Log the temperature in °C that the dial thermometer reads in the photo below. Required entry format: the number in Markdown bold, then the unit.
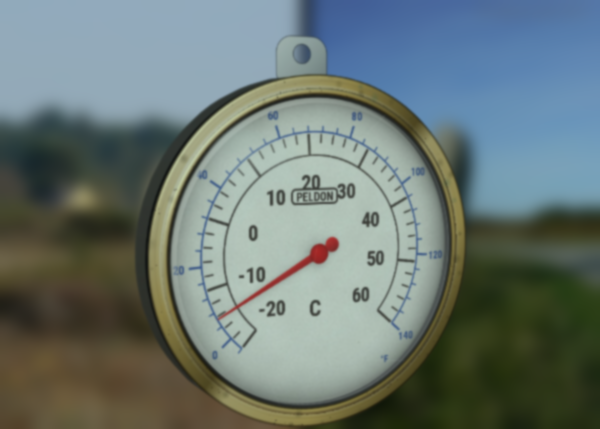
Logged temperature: **-14** °C
